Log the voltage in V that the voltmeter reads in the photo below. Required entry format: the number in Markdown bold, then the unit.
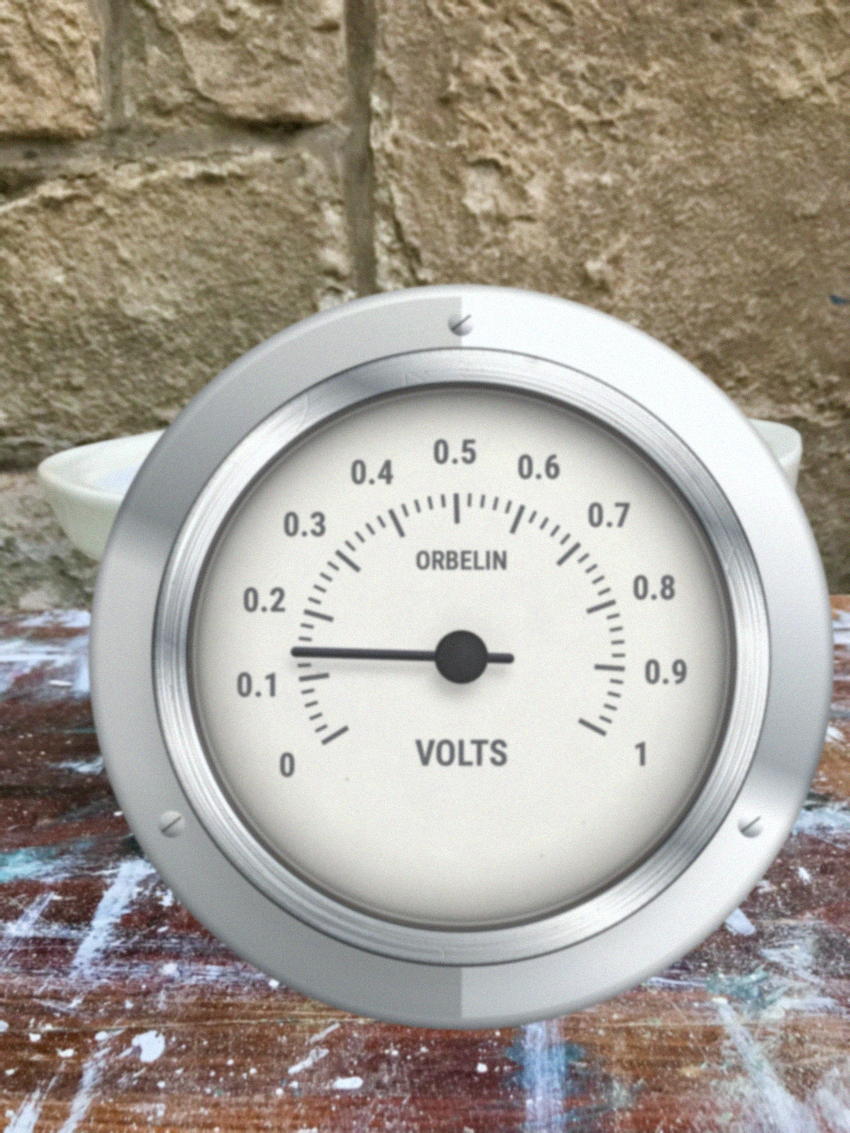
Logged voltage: **0.14** V
